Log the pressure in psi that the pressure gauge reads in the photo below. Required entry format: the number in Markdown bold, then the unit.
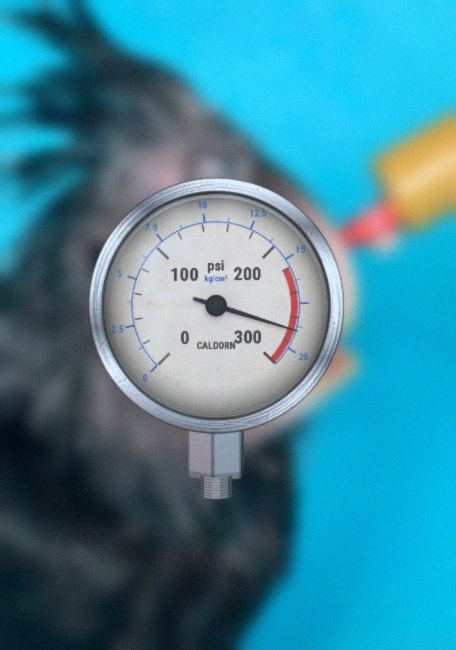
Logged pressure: **270** psi
